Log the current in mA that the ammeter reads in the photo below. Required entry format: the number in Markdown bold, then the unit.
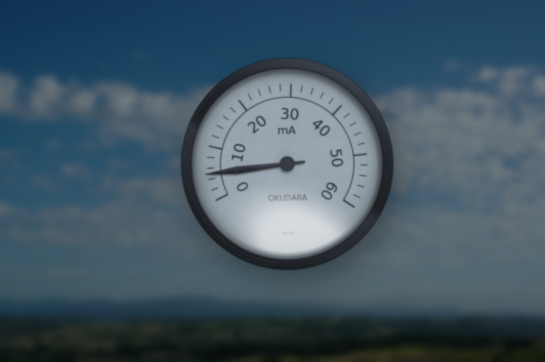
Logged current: **5** mA
